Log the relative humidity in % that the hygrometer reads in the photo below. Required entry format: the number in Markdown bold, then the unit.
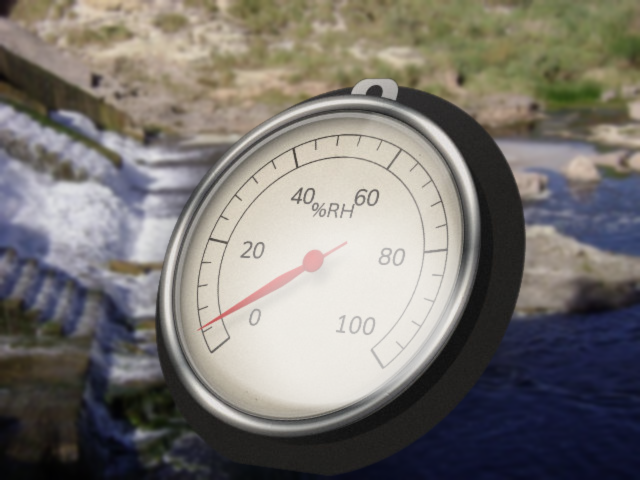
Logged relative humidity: **4** %
